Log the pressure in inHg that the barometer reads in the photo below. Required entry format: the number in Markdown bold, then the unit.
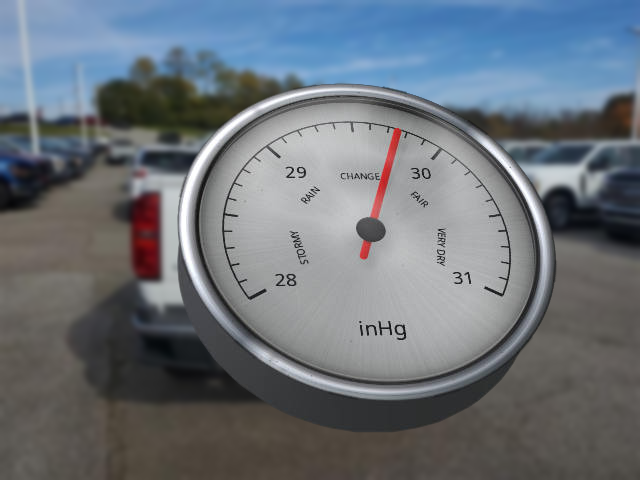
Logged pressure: **29.75** inHg
